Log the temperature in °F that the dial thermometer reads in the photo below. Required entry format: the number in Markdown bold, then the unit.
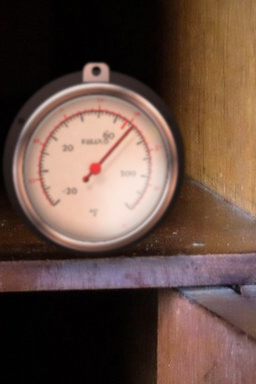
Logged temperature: **70** °F
